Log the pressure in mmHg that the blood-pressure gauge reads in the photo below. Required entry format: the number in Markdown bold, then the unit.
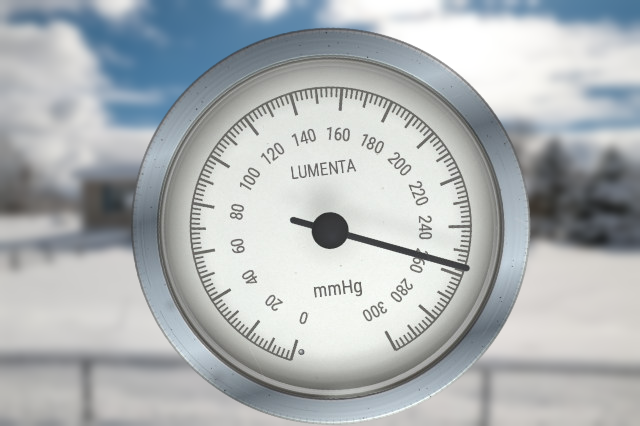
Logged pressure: **256** mmHg
